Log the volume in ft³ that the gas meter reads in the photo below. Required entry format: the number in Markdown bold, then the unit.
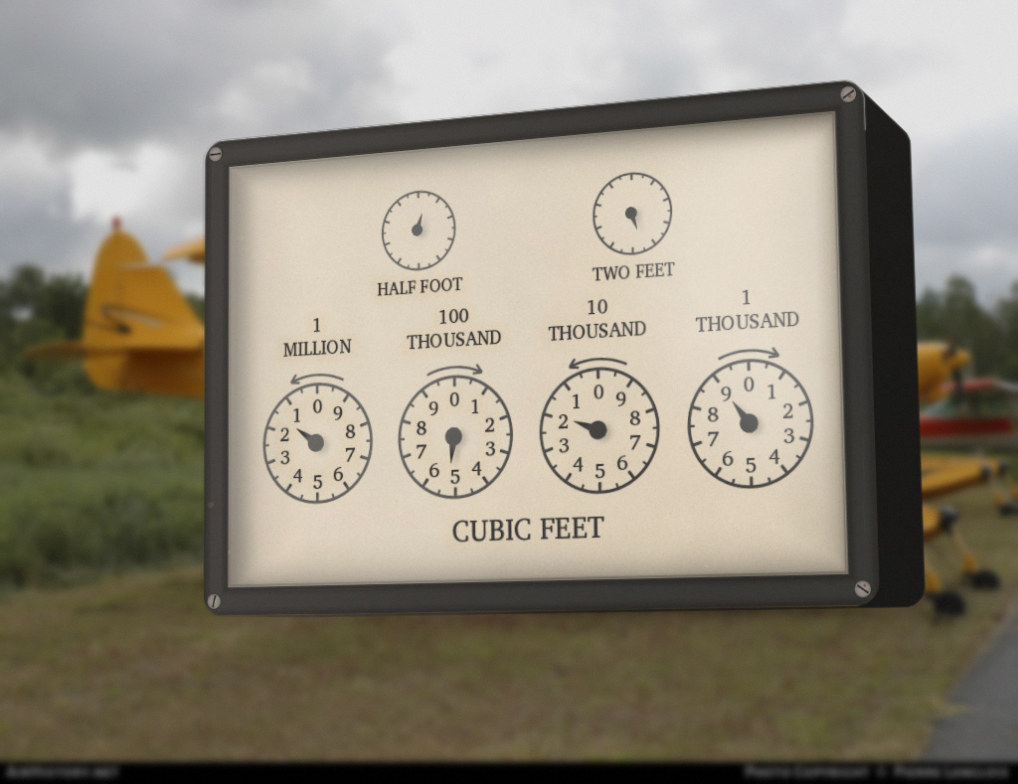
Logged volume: **151900** ft³
